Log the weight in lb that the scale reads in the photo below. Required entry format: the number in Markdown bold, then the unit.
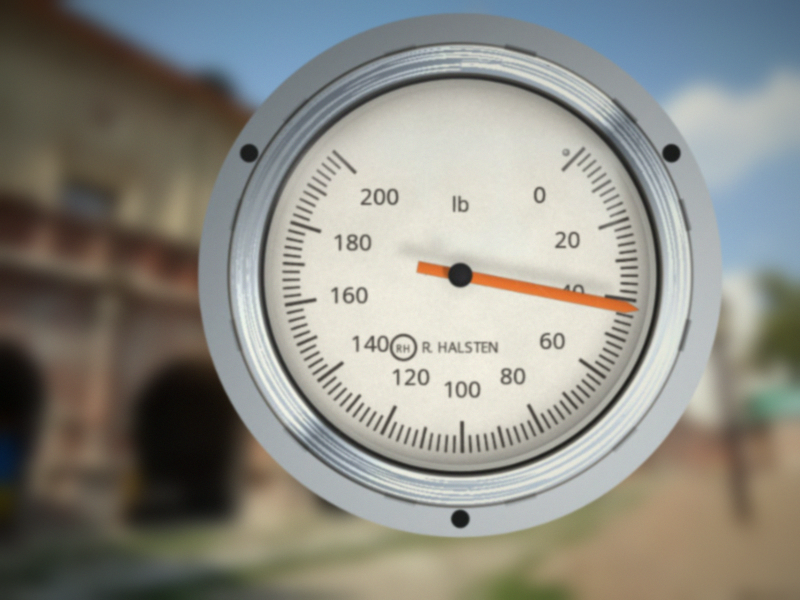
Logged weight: **42** lb
